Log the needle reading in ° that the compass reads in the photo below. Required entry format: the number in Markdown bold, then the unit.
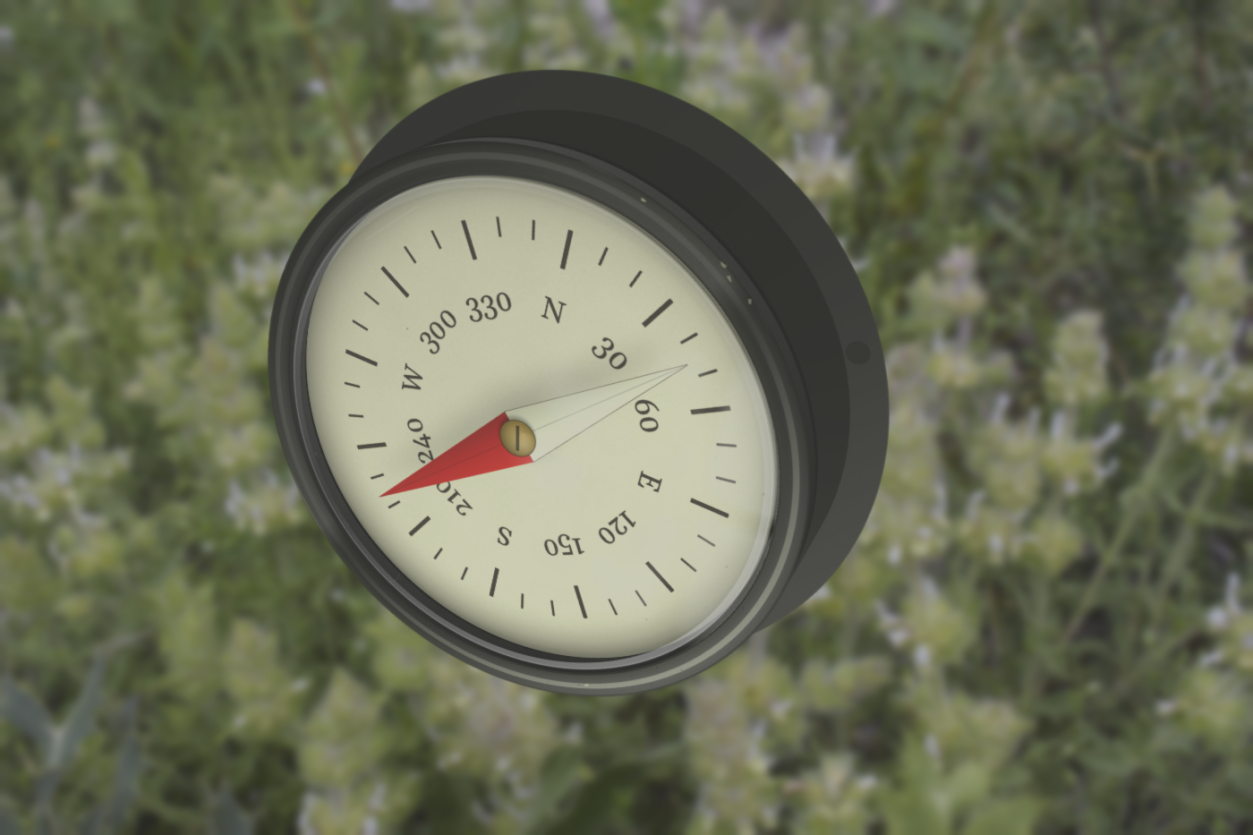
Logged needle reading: **225** °
